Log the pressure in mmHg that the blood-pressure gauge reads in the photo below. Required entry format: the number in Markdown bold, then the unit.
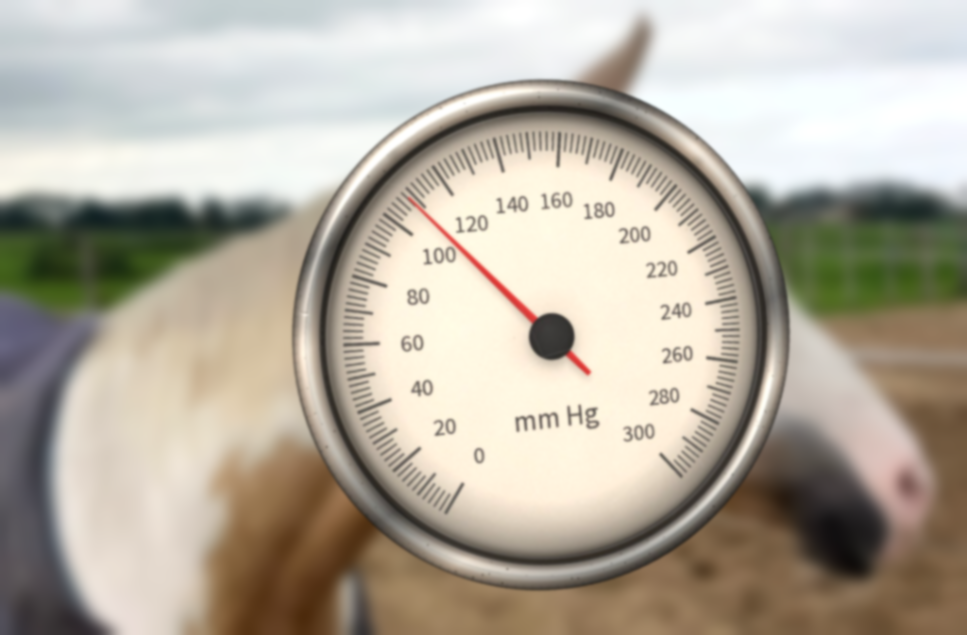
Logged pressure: **108** mmHg
